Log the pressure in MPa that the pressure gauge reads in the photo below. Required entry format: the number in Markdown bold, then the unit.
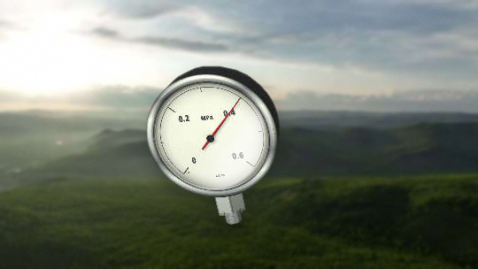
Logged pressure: **0.4** MPa
